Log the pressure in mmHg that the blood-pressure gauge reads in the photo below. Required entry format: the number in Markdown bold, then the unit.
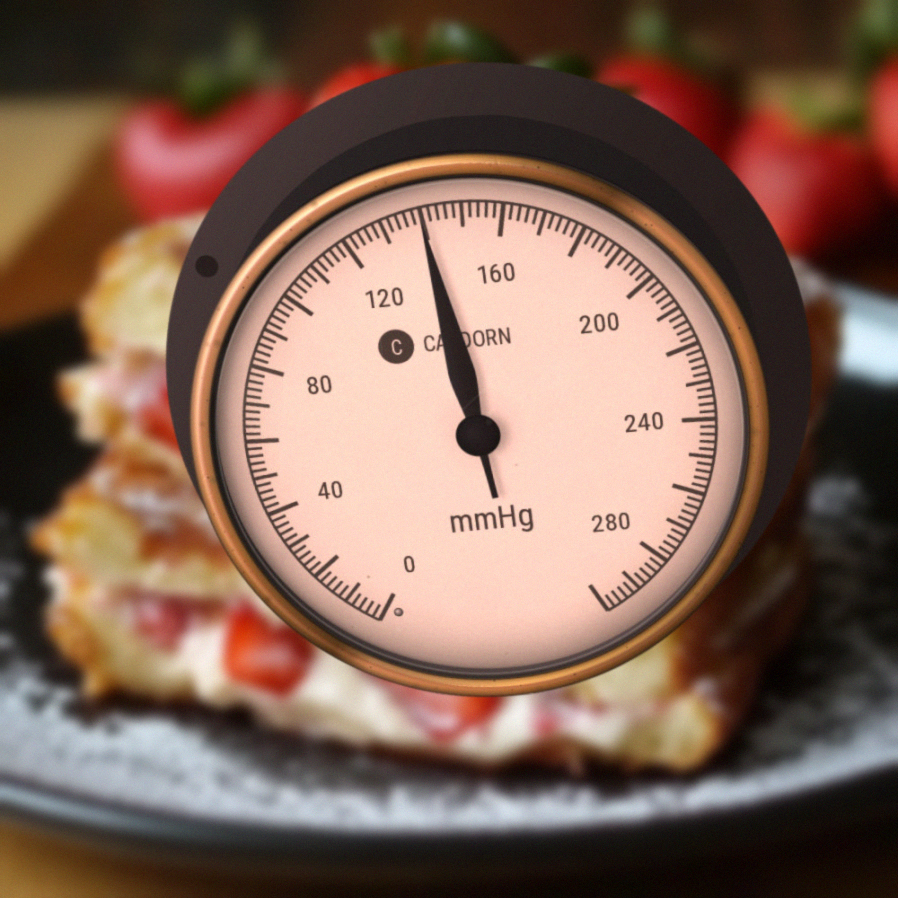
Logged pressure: **140** mmHg
